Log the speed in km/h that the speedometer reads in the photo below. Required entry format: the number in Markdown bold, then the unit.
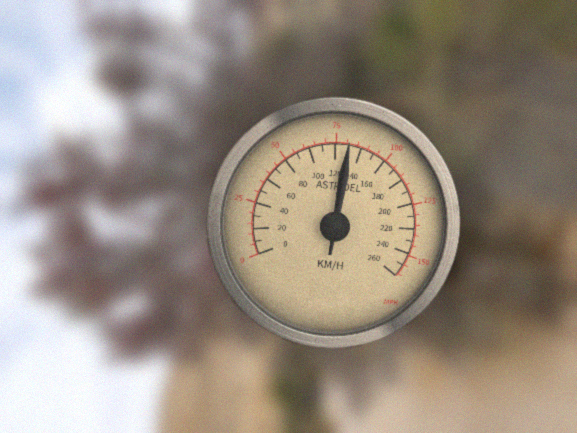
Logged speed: **130** km/h
